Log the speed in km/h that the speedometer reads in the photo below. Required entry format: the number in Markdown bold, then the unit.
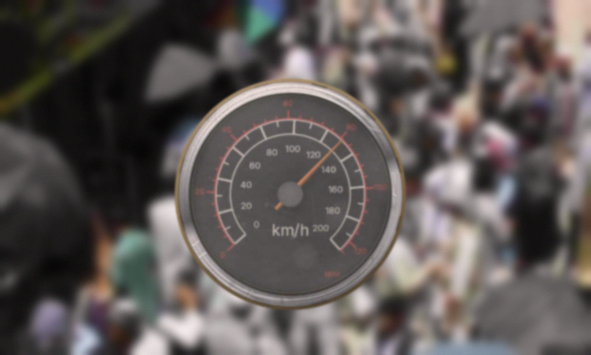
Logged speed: **130** km/h
